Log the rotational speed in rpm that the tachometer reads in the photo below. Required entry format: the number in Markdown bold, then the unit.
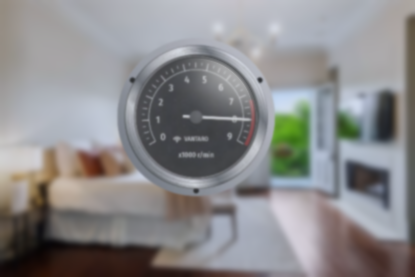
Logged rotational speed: **8000** rpm
